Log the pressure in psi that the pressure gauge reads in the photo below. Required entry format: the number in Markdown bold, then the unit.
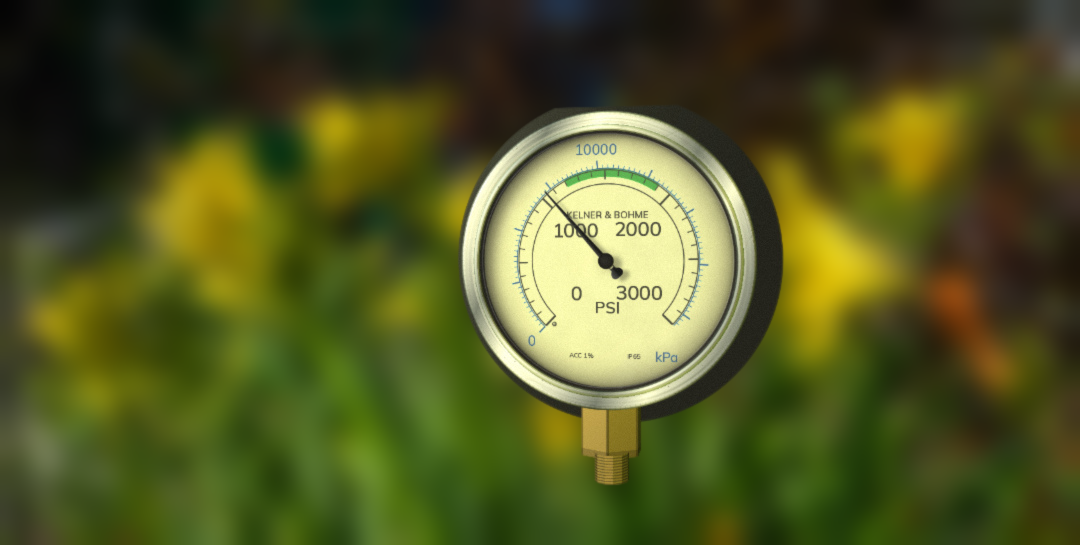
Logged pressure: **1050** psi
